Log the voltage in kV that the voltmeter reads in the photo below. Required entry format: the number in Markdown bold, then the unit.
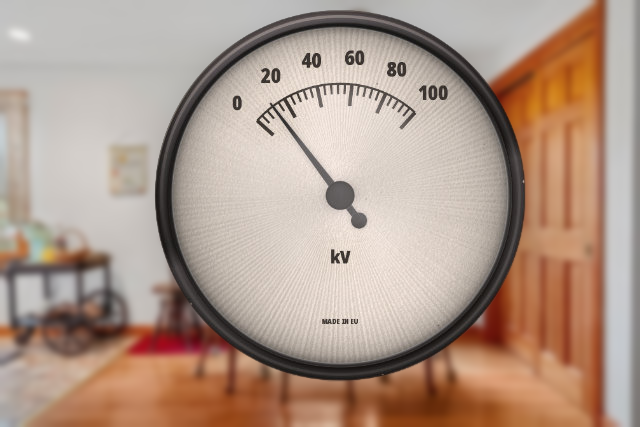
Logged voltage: **12** kV
